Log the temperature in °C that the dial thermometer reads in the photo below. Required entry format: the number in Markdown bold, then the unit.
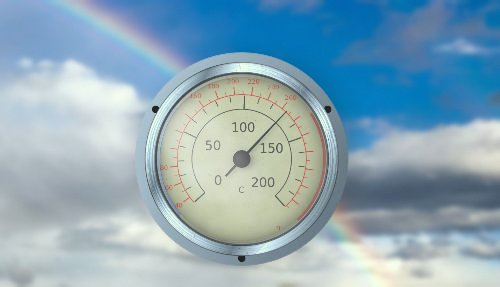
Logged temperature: **130** °C
